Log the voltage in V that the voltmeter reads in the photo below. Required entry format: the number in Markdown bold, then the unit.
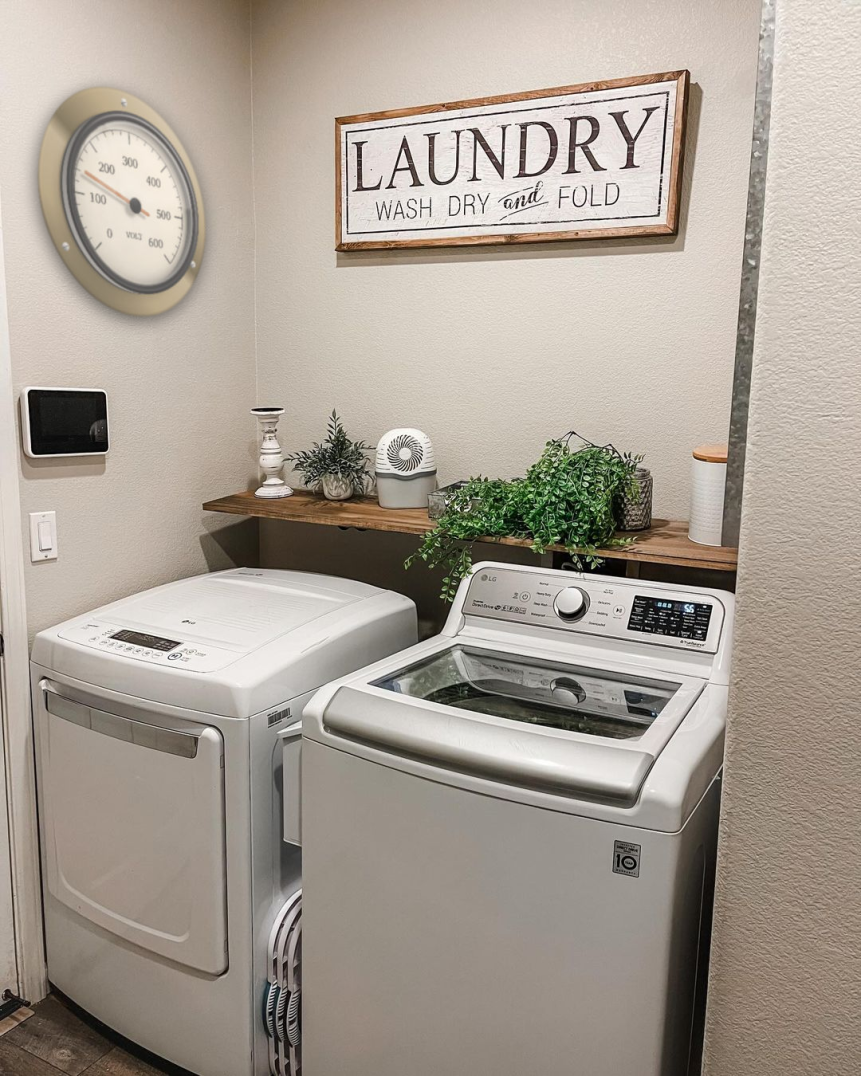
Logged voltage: **140** V
